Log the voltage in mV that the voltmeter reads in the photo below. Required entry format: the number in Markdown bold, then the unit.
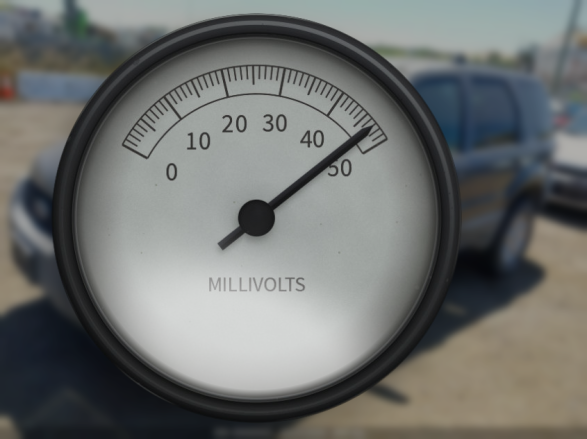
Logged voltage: **47** mV
